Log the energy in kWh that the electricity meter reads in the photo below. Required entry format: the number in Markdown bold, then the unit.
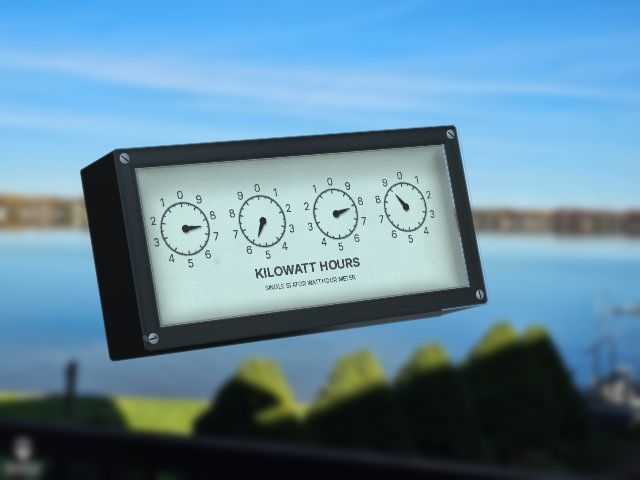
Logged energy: **7579** kWh
